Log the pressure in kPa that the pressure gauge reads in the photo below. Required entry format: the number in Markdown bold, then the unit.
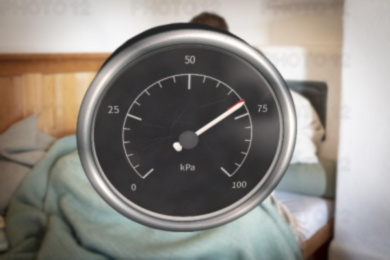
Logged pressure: **70** kPa
